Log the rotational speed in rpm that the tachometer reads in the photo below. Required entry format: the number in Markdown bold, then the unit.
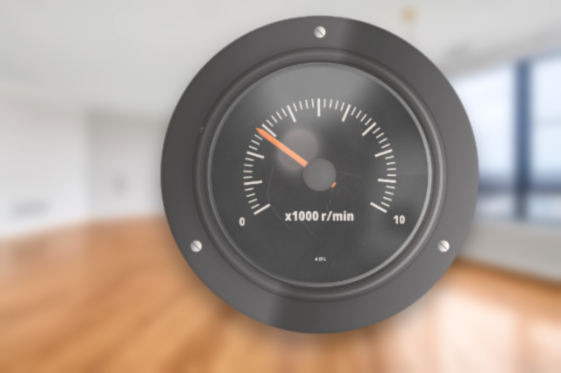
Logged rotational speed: **2800** rpm
